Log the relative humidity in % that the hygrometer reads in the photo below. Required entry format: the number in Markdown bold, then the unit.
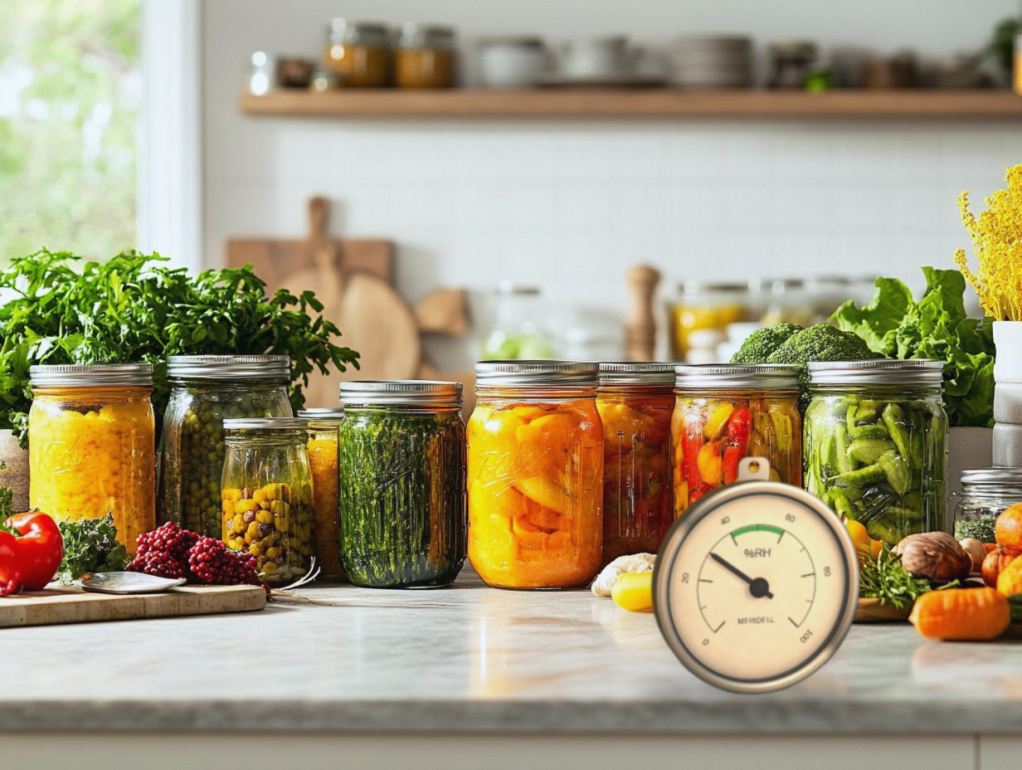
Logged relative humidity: **30** %
